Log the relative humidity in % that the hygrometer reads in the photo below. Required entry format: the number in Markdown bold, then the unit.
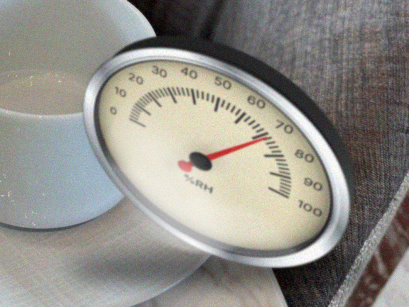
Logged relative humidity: **70** %
